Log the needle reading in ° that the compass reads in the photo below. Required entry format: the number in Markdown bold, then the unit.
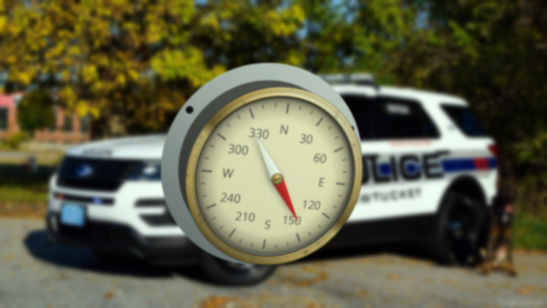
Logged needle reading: **145** °
